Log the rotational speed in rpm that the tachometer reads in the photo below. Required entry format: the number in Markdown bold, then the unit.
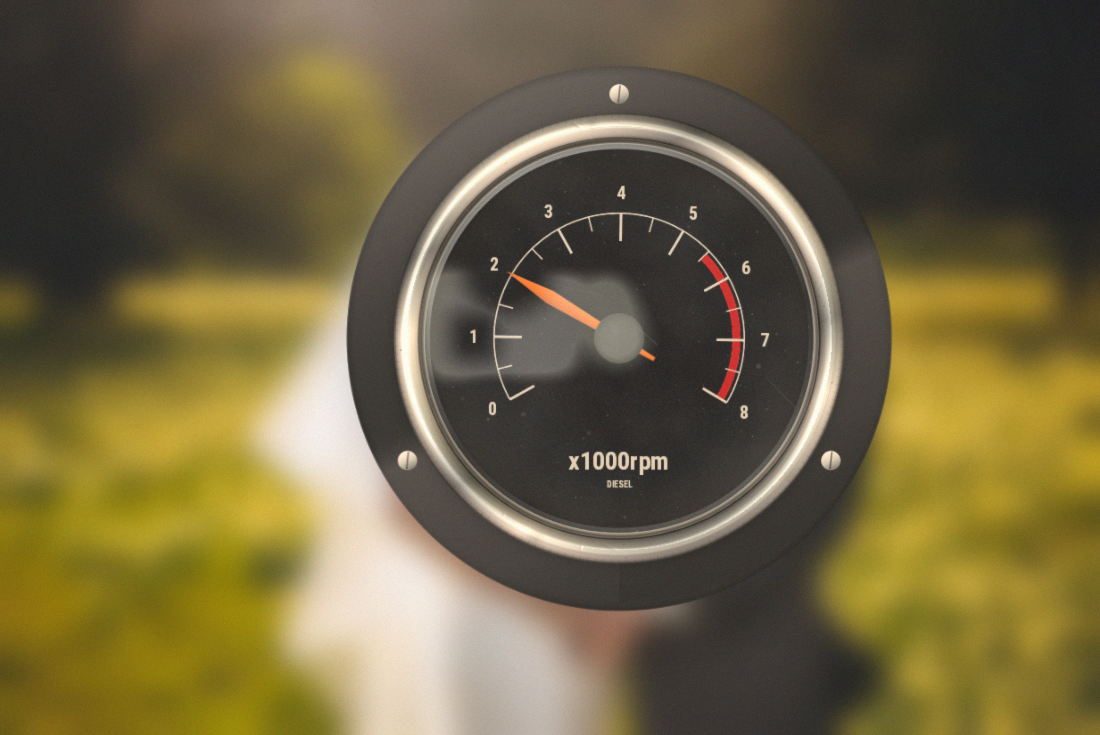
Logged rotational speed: **2000** rpm
